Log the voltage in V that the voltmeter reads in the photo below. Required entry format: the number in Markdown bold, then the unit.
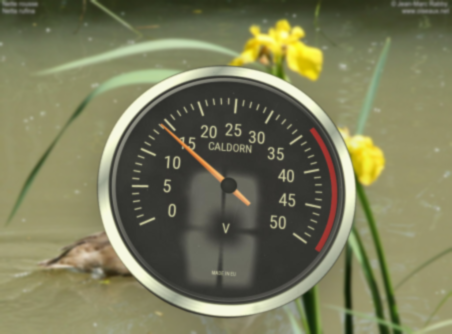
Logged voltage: **14** V
